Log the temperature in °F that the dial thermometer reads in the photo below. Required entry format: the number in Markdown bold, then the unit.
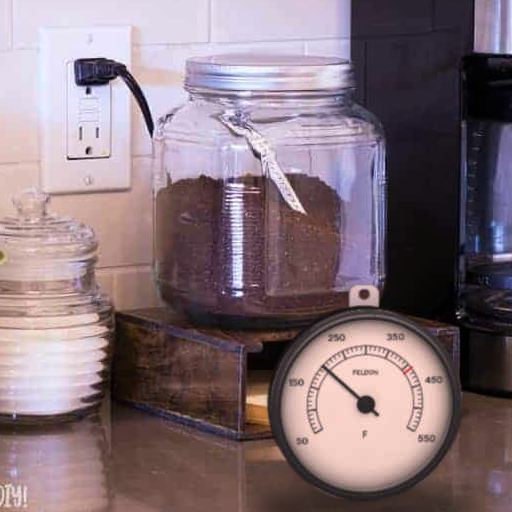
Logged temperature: **200** °F
